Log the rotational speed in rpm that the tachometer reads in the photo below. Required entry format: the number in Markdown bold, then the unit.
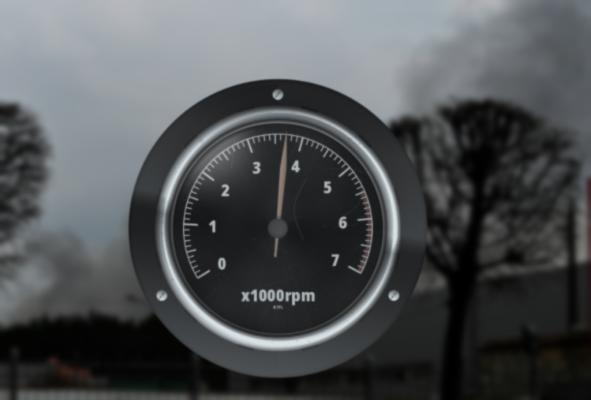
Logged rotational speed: **3700** rpm
